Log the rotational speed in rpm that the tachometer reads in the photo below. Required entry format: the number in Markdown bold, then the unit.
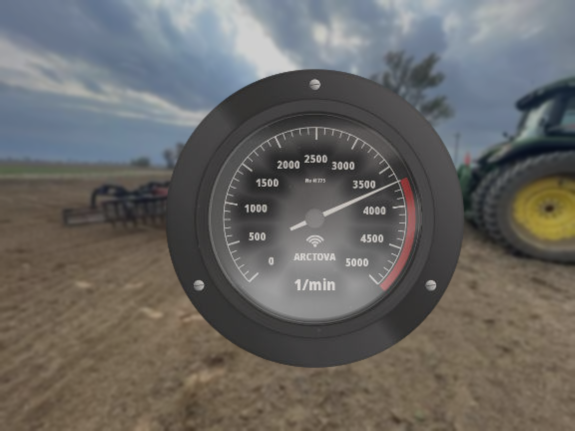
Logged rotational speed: **3700** rpm
